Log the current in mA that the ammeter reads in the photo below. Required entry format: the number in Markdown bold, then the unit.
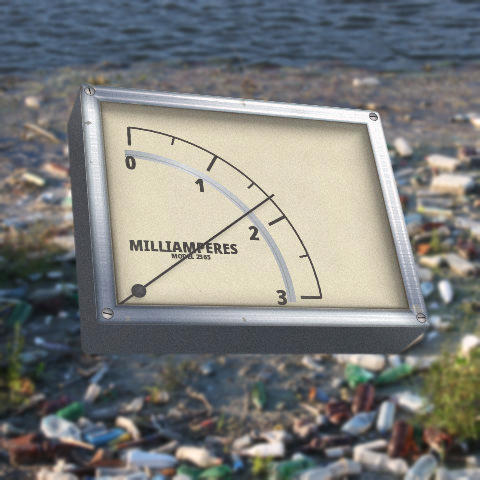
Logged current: **1.75** mA
